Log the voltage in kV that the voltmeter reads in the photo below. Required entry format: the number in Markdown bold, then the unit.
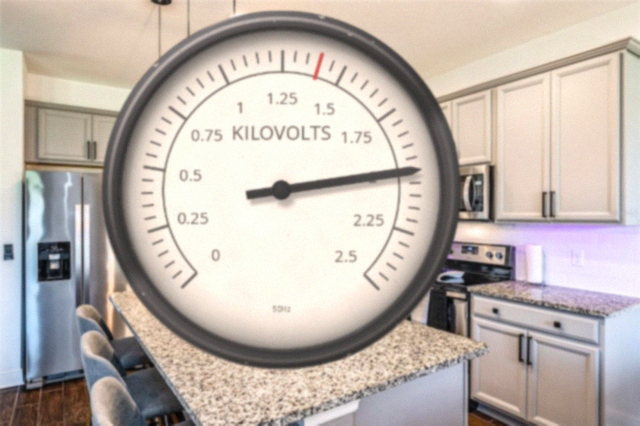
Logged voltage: **2** kV
